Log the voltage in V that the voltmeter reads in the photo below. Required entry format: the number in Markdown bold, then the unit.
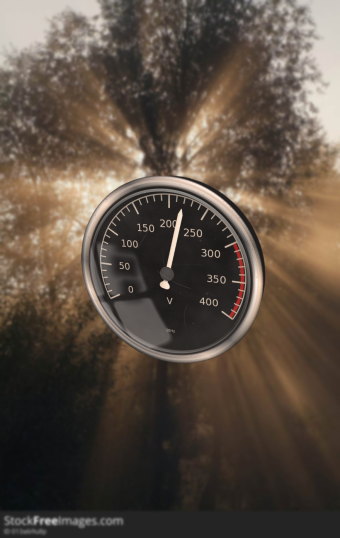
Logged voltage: **220** V
